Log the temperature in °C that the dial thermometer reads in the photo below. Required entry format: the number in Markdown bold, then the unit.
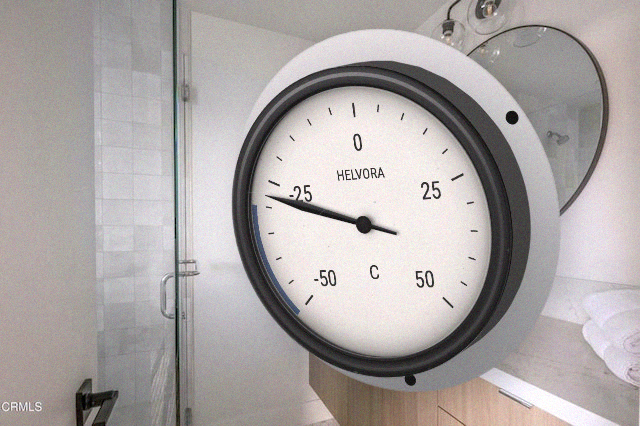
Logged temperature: **-27.5** °C
